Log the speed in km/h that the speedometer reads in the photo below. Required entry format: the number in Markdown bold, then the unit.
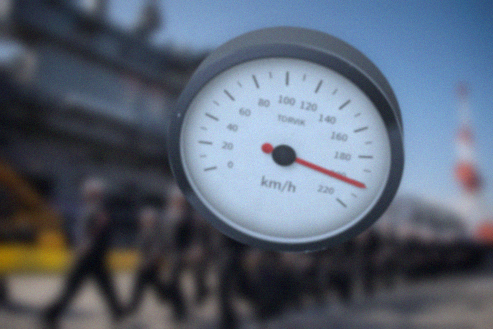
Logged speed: **200** km/h
